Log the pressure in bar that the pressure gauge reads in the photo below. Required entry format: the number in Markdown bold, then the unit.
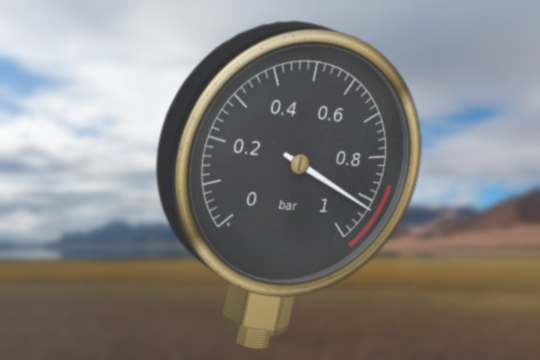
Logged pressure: **0.92** bar
